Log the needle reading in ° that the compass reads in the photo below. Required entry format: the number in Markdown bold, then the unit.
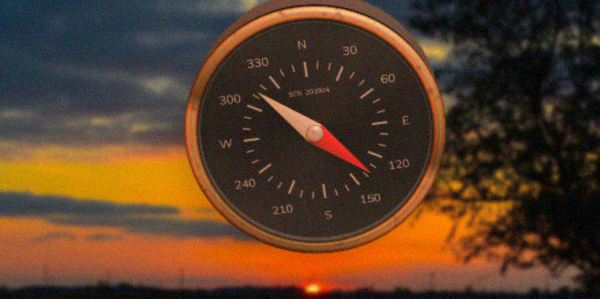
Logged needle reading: **135** °
